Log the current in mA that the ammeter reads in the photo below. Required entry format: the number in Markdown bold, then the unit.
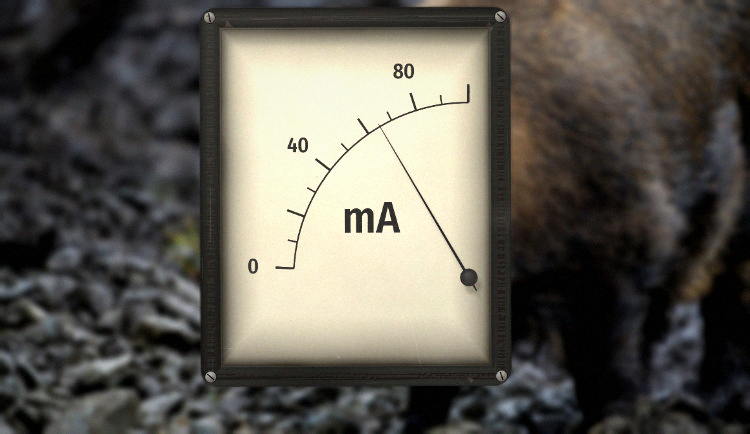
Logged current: **65** mA
